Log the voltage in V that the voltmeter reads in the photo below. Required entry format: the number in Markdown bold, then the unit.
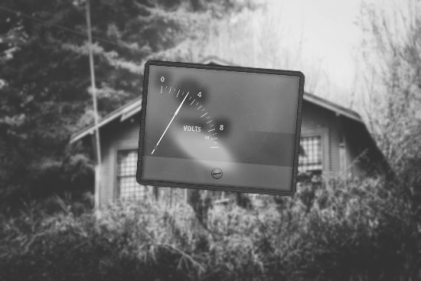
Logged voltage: **3** V
